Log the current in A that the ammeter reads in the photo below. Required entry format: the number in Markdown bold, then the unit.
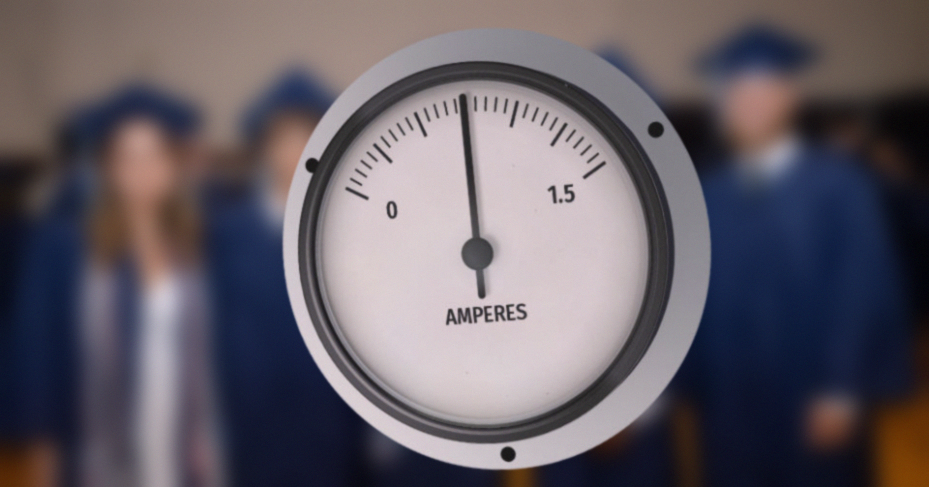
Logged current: **0.75** A
